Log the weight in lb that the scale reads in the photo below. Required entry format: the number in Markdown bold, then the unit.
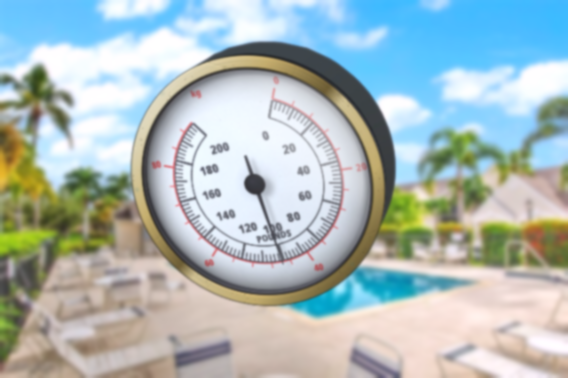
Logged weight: **100** lb
